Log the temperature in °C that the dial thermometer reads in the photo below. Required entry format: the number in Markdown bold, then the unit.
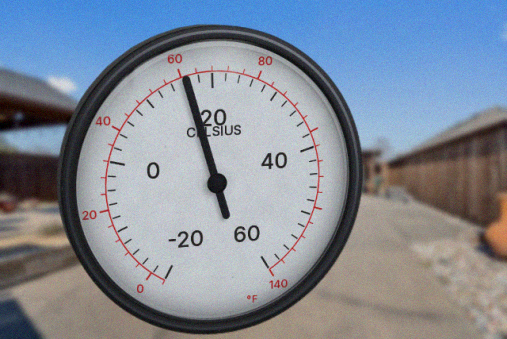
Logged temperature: **16** °C
